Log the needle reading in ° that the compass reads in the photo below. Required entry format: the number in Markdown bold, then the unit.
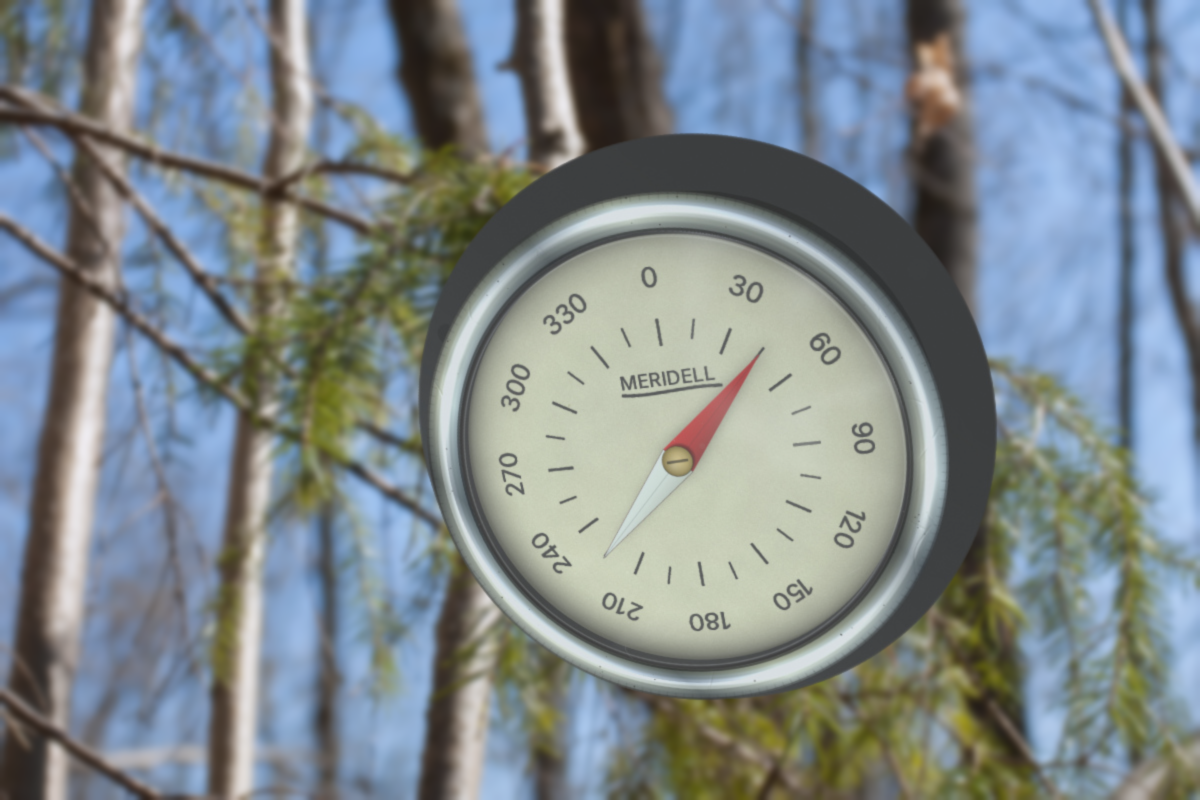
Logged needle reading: **45** °
